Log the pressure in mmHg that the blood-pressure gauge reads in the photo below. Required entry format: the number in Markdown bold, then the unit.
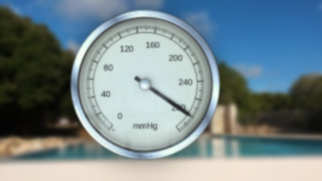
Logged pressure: **280** mmHg
